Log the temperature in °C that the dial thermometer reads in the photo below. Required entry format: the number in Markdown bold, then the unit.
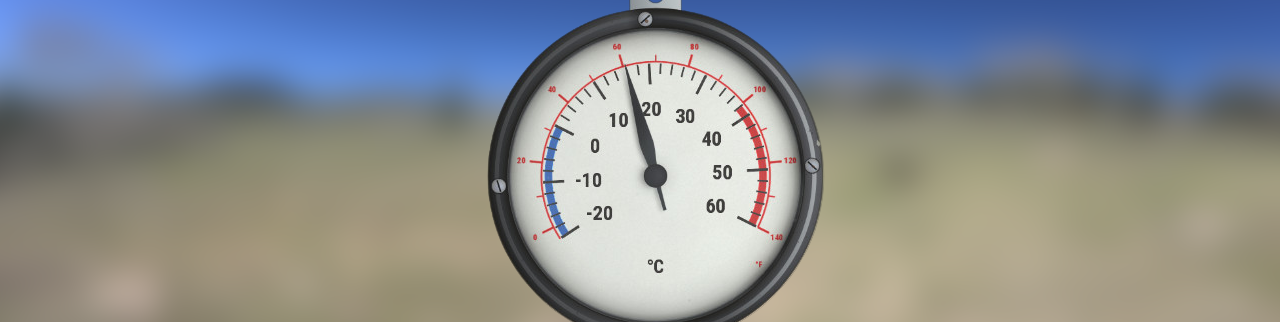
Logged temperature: **16** °C
